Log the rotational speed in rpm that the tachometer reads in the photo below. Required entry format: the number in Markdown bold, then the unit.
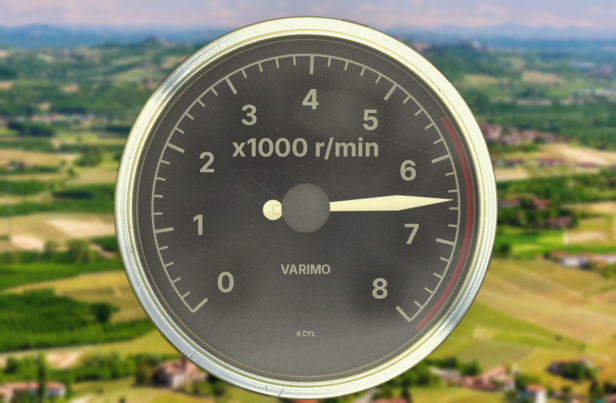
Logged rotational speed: **6500** rpm
